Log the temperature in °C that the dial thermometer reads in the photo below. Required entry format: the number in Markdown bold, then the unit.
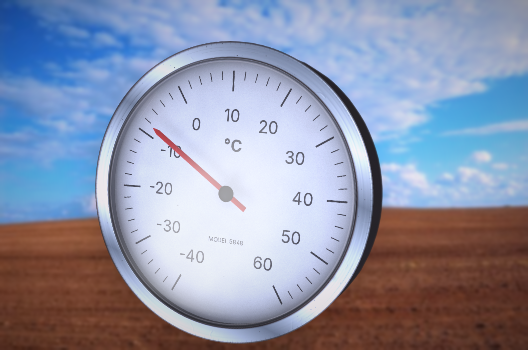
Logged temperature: **-8** °C
